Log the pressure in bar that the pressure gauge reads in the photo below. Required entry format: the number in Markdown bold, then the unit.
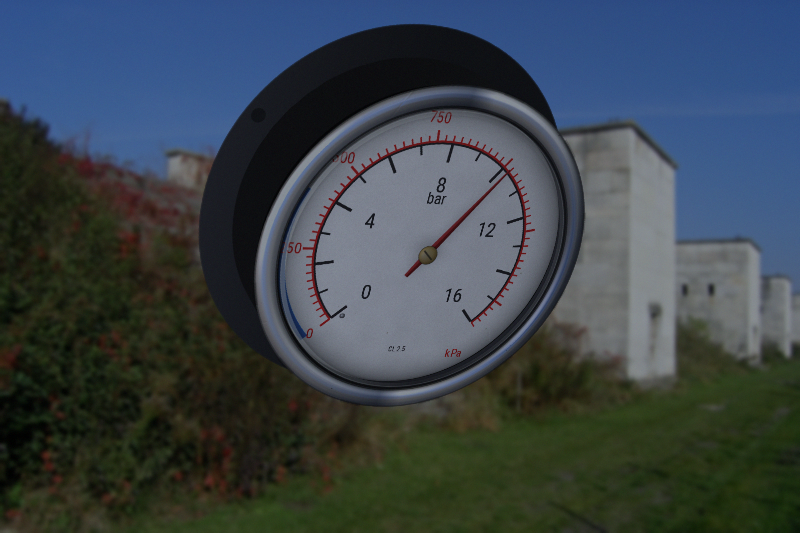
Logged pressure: **10** bar
